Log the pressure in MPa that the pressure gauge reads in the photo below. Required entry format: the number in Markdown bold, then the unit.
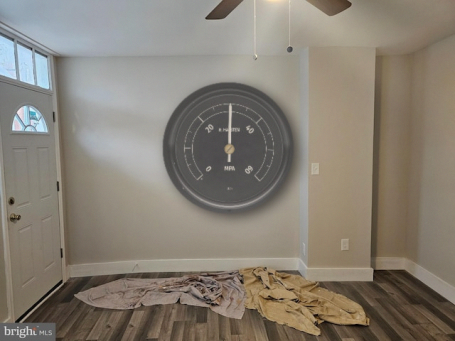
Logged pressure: **30** MPa
